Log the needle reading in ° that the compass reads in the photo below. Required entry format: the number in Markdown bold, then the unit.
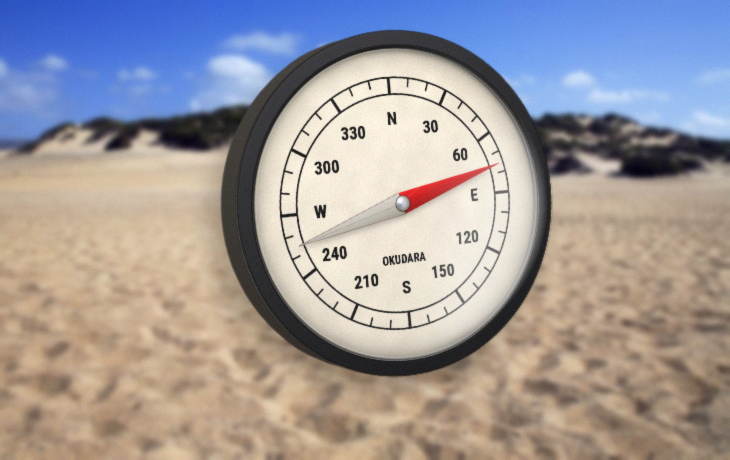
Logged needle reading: **75** °
